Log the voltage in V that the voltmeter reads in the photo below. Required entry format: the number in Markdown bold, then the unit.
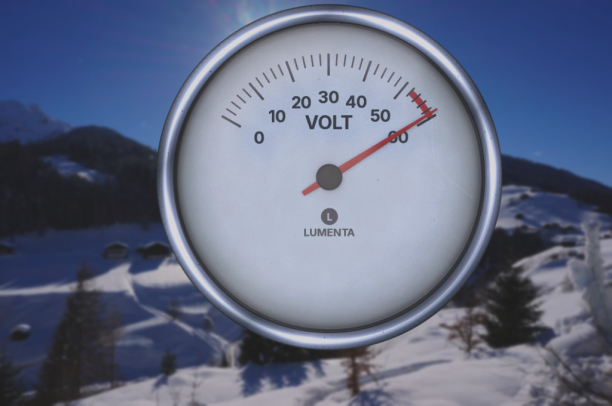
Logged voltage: **59** V
